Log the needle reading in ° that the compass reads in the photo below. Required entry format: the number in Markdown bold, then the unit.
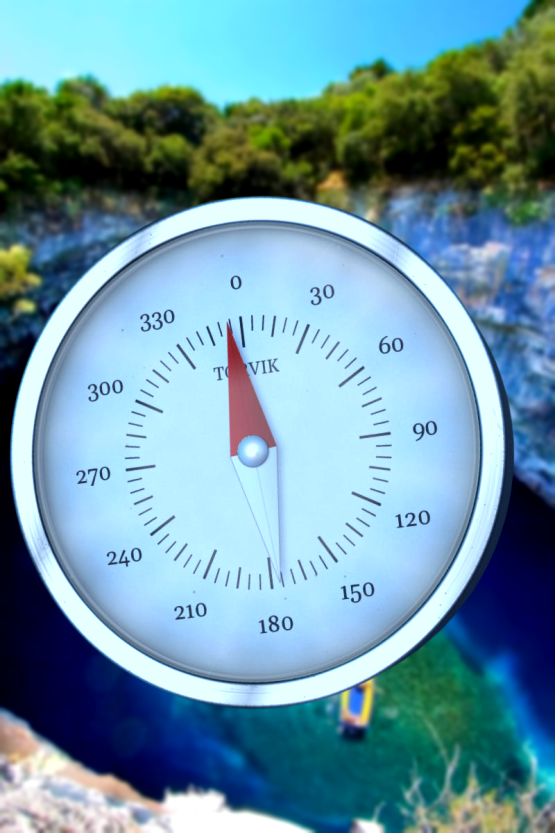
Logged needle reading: **355** °
